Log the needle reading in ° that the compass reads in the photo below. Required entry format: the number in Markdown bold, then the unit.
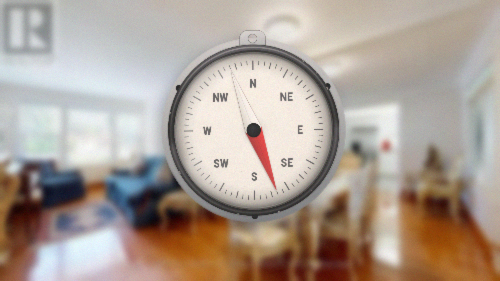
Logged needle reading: **160** °
